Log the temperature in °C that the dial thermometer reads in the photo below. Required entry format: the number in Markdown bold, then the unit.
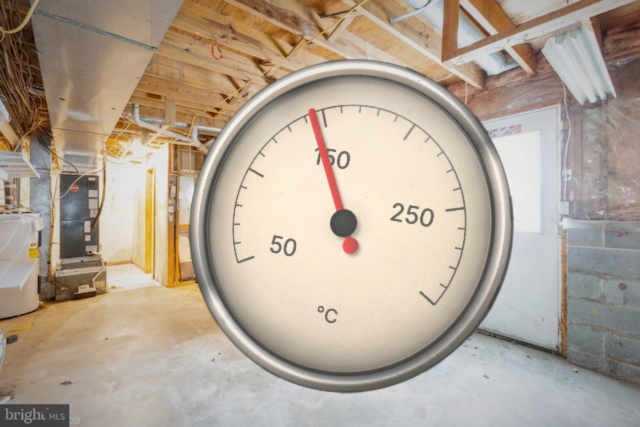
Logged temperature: **145** °C
